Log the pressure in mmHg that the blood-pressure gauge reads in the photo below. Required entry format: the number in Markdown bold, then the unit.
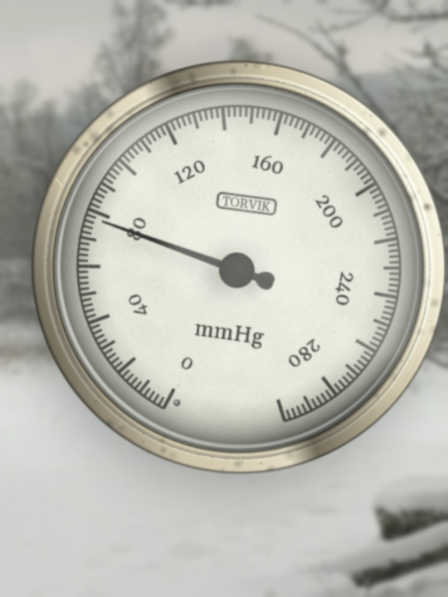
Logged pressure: **78** mmHg
